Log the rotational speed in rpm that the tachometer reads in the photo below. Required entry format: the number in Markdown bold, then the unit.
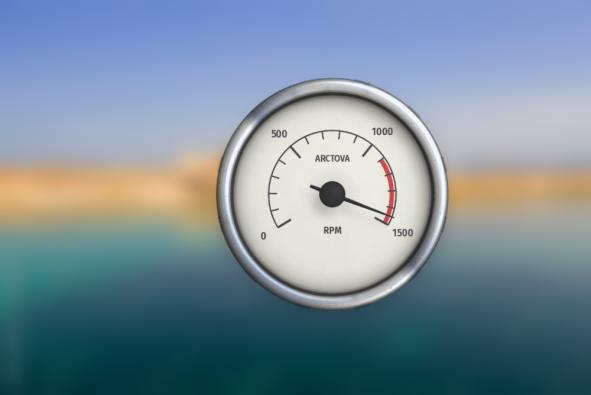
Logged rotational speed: **1450** rpm
